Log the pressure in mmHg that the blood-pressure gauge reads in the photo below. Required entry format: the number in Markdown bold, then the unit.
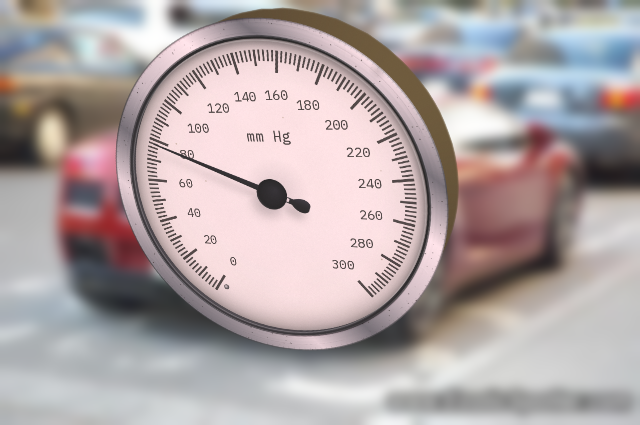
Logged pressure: **80** mmHg
